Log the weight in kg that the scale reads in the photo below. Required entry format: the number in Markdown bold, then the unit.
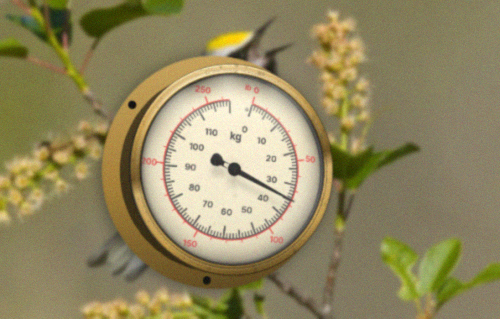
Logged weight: **35** kg
